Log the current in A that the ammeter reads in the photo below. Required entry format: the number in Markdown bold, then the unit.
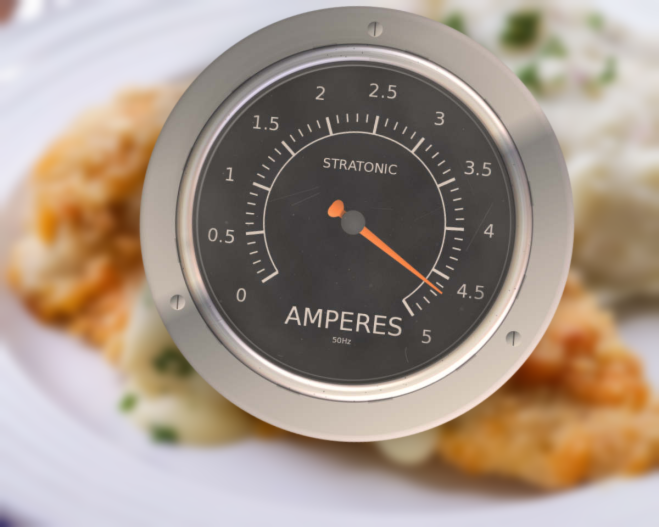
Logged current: **4.65** A
